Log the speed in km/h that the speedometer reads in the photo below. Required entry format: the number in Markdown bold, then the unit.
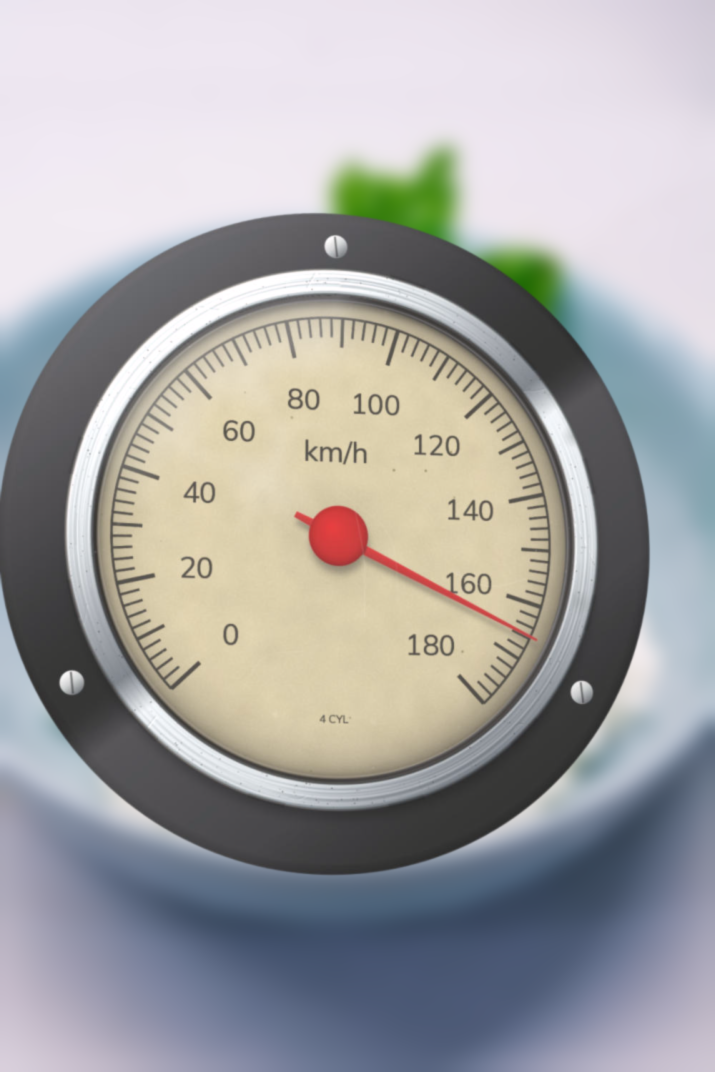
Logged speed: **166** km/h
